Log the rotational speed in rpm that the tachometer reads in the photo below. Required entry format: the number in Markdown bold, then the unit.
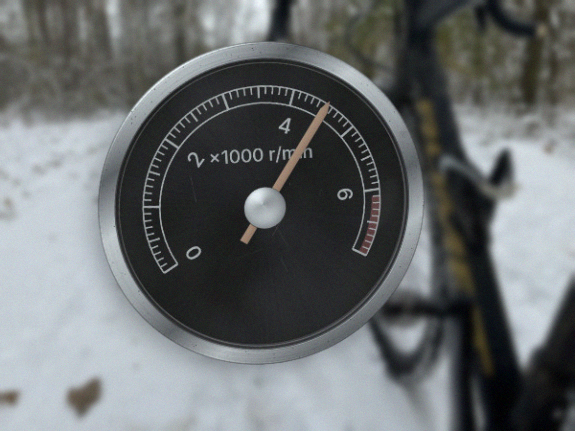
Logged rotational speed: **4500** rpm
